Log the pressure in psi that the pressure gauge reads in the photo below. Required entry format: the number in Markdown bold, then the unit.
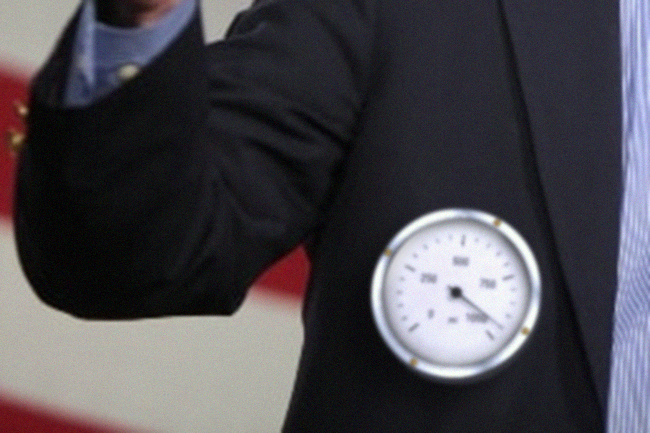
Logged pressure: **950** psi
